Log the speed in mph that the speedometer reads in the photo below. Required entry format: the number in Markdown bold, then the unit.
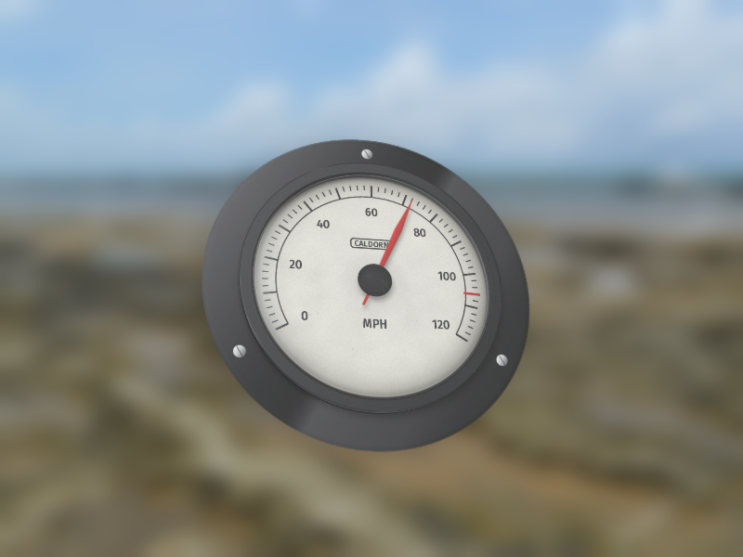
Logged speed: **72** mph
